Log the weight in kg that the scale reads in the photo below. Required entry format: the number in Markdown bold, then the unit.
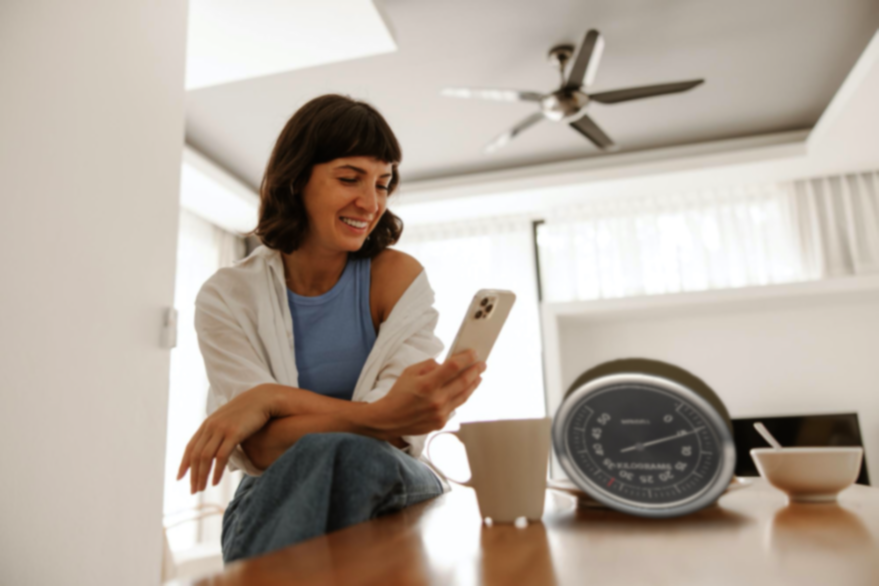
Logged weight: **5** kg
